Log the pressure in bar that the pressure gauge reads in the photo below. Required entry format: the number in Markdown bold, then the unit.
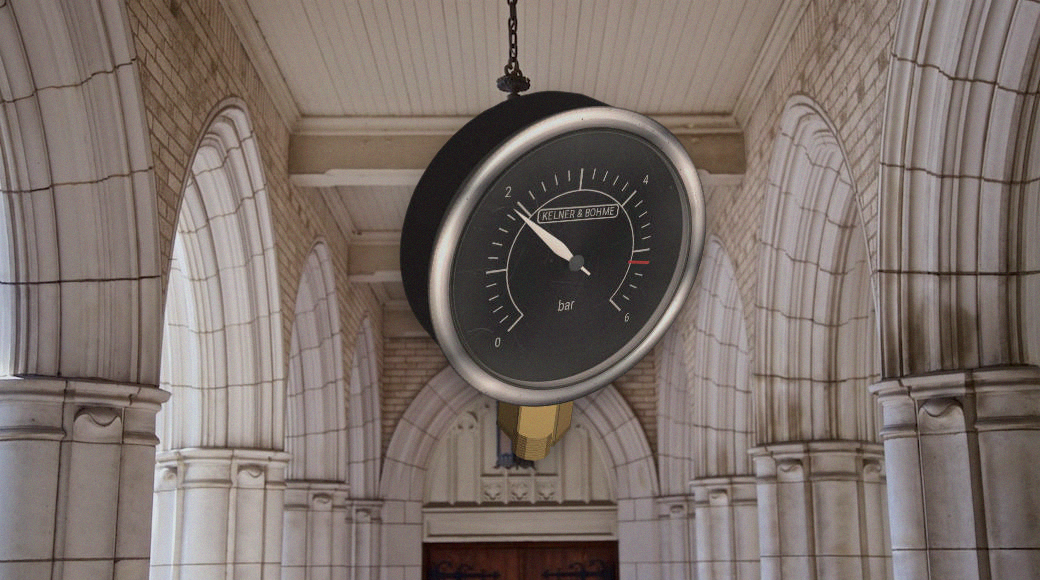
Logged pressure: **1.9** bar
